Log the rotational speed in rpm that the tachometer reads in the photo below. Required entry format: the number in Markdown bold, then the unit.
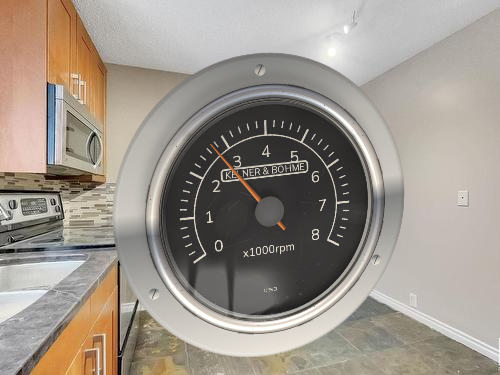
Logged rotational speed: **2700** rpm
